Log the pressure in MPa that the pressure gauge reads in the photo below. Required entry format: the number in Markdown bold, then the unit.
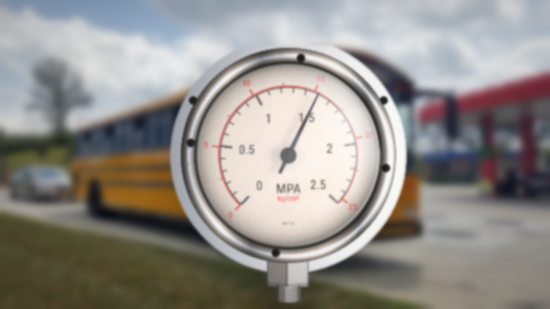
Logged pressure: **1.5** MPa
